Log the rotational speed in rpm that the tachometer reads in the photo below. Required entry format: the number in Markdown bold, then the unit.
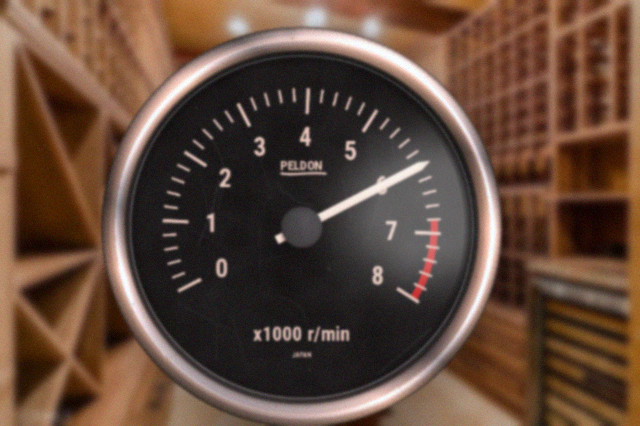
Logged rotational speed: **6000** rpm
